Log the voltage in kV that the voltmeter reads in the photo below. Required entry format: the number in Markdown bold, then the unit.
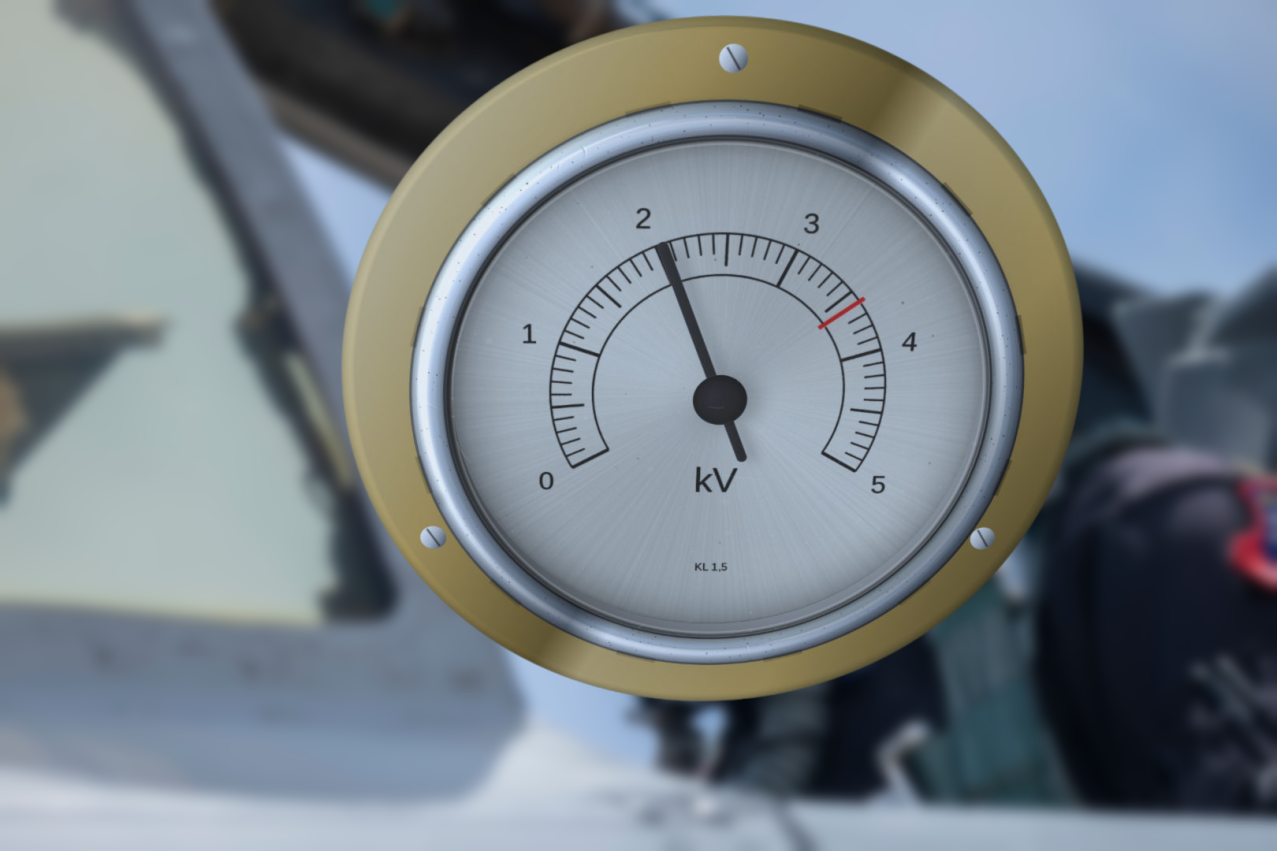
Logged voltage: **2.05** kV
